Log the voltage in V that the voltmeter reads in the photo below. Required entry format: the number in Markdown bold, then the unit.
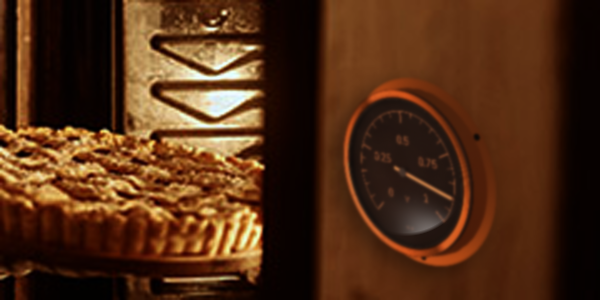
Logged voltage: **0.9** V
